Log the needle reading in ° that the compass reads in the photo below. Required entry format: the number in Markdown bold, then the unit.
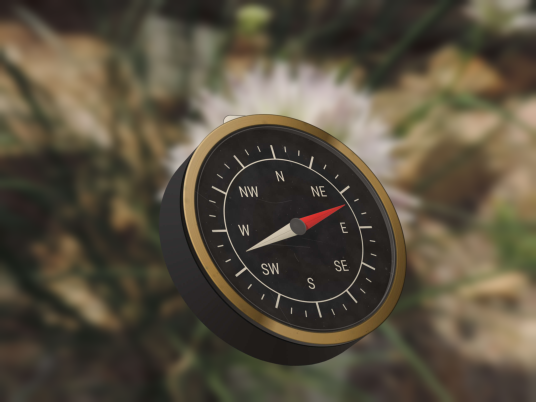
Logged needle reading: **70** °
